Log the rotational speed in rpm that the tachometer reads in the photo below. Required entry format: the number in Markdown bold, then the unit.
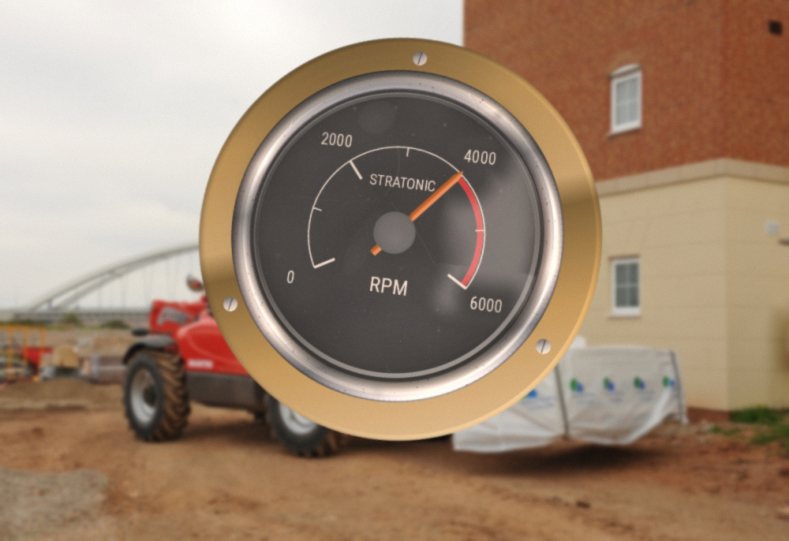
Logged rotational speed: **4000** rpm
